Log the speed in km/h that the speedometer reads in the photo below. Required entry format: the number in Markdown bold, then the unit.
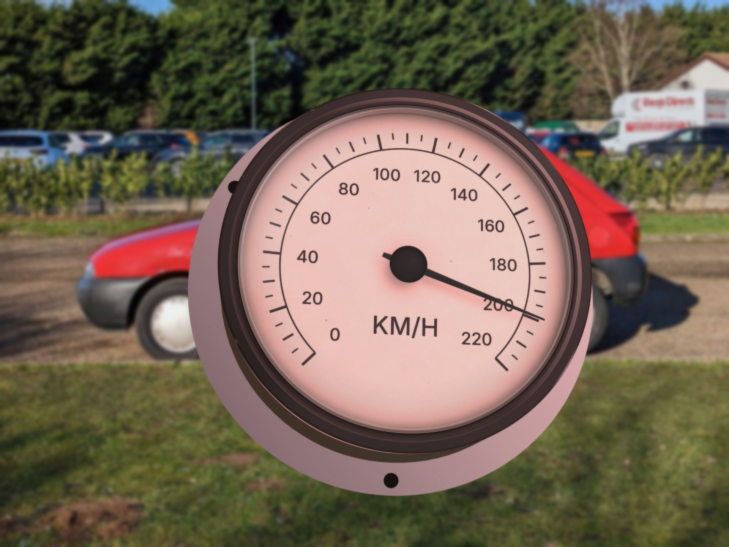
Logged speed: **200** km/h
